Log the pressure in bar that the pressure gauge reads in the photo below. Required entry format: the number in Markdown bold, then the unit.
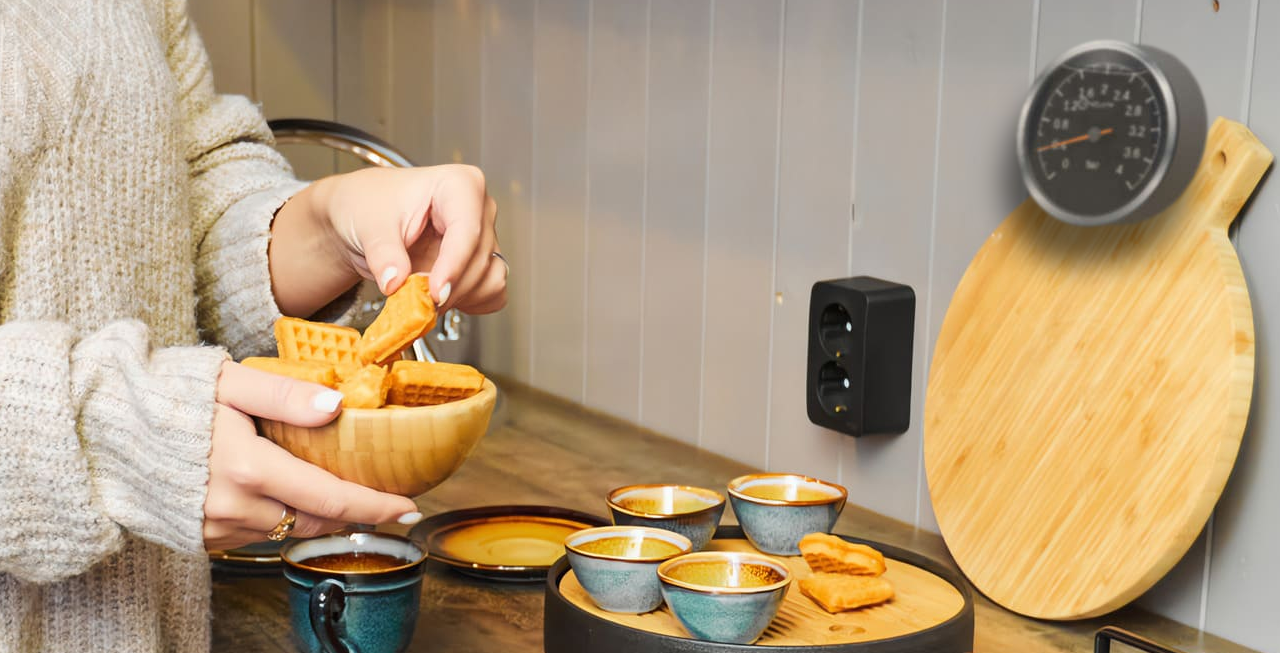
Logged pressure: **0.4** bar
